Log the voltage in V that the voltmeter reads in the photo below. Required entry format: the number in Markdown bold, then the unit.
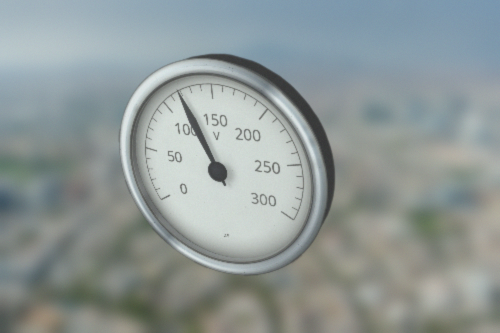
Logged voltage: **120** V
